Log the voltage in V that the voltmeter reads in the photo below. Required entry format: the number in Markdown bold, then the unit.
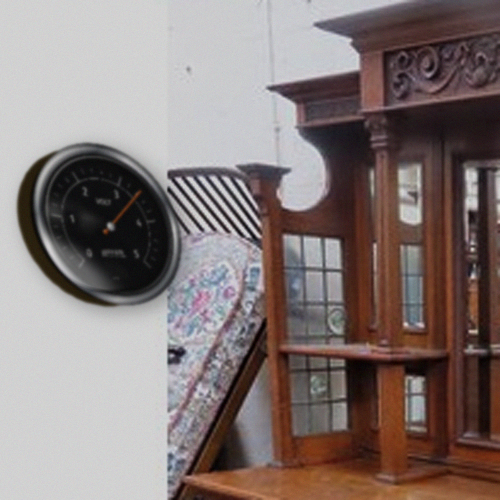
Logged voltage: **3.4** V
